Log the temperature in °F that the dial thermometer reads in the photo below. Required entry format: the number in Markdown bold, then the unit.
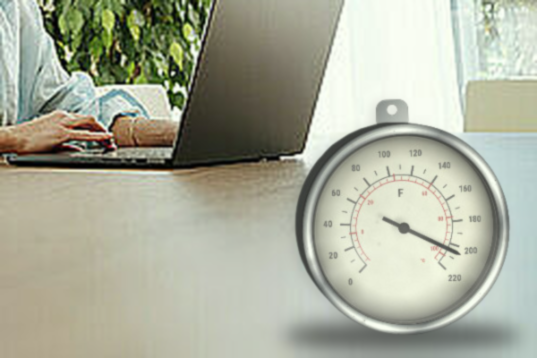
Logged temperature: **205** °F
